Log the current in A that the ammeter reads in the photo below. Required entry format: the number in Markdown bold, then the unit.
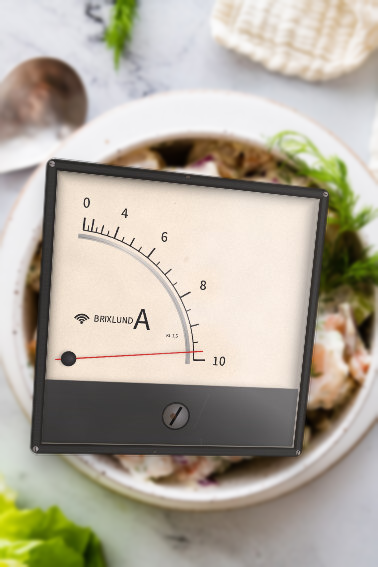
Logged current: **9.75** A
